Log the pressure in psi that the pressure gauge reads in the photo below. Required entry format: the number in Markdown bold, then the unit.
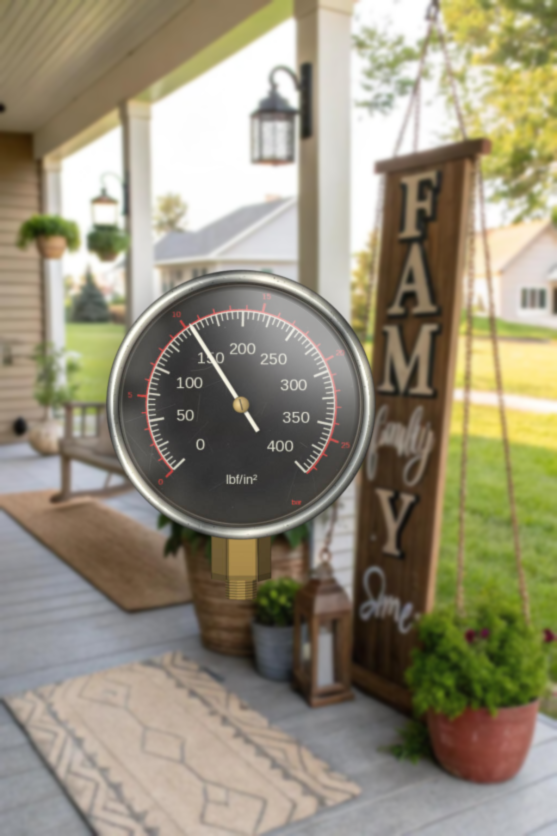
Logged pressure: **150** psi
